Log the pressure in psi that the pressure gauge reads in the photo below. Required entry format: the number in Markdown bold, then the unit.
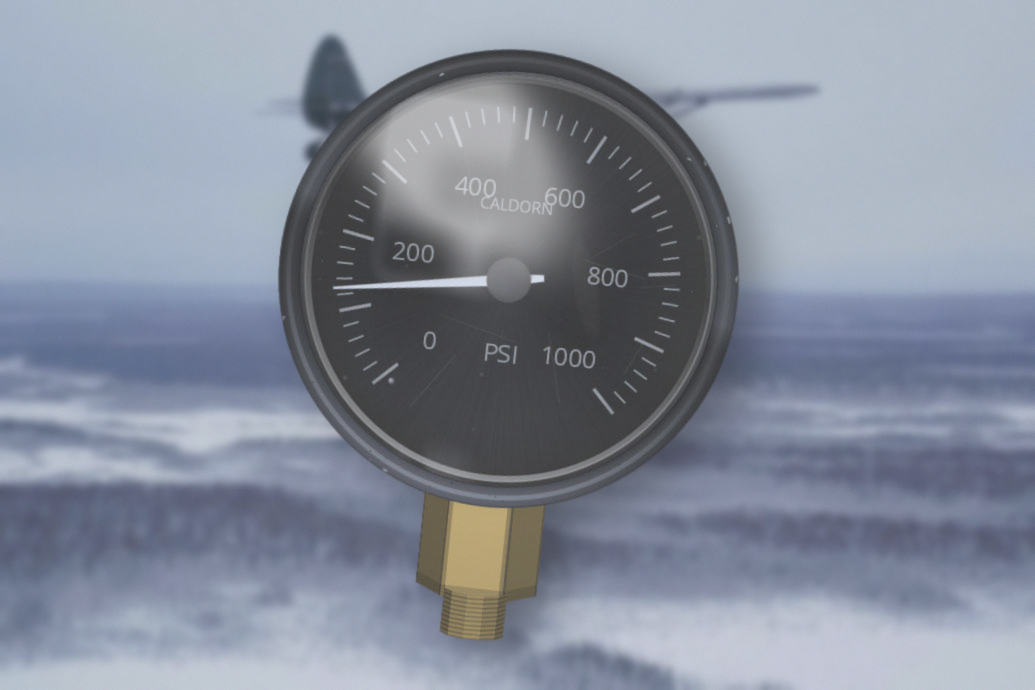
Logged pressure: **130** psi
